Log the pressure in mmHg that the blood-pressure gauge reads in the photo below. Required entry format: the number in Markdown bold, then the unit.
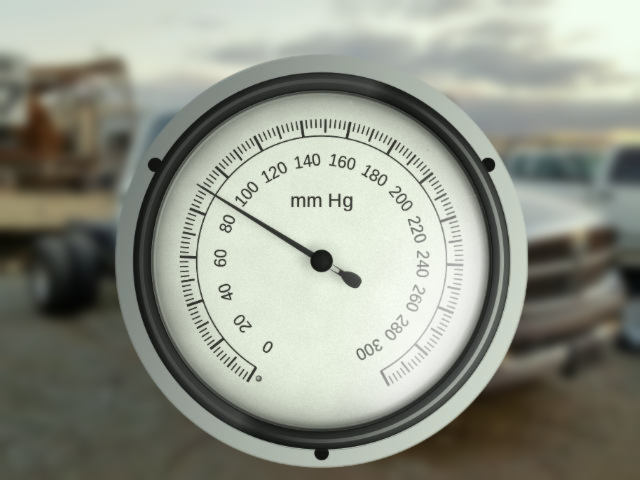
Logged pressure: **90** mmHg
